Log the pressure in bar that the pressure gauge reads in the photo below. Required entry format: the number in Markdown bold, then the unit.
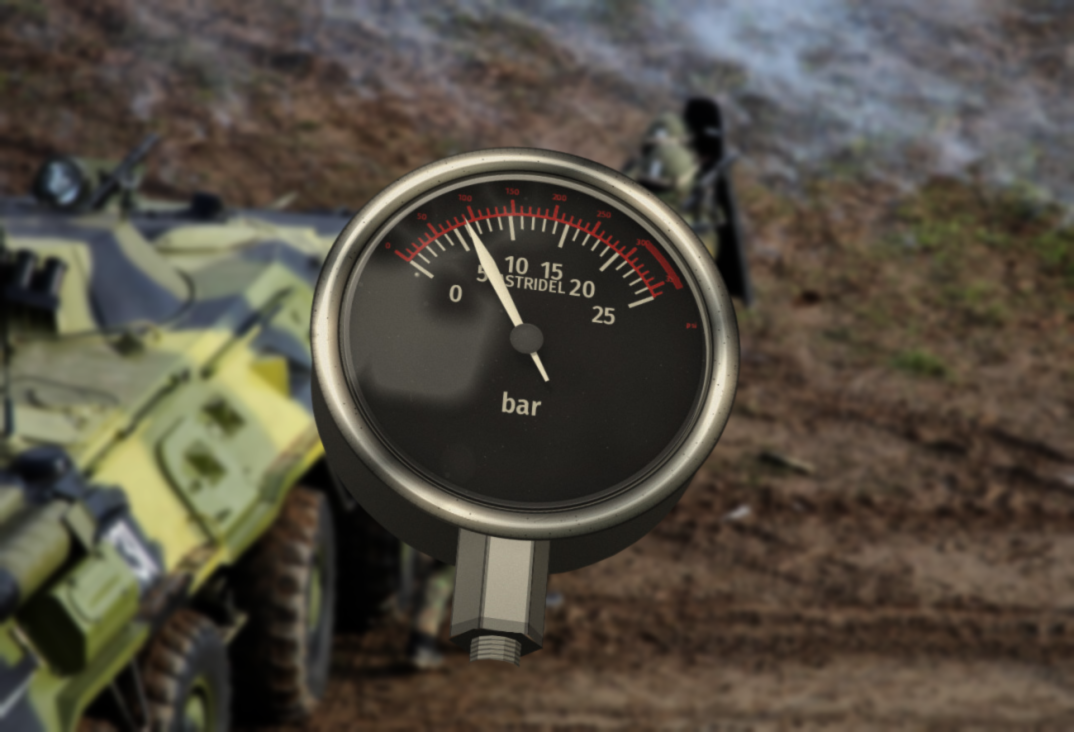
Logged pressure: **6** bar
